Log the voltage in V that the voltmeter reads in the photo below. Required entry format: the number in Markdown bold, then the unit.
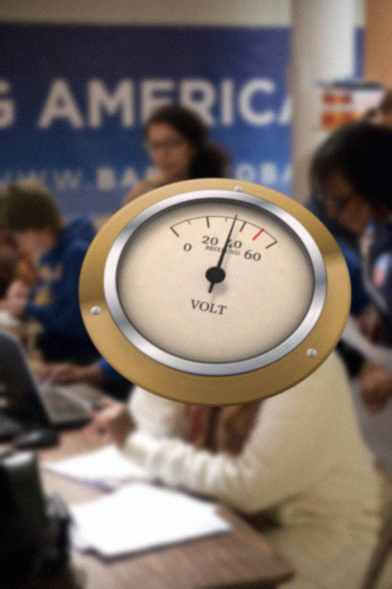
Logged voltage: **35** V
